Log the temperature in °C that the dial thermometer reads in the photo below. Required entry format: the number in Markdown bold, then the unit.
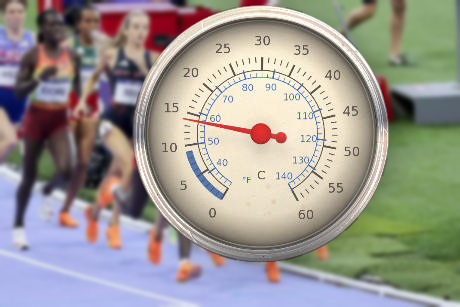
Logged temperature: **14** °C
